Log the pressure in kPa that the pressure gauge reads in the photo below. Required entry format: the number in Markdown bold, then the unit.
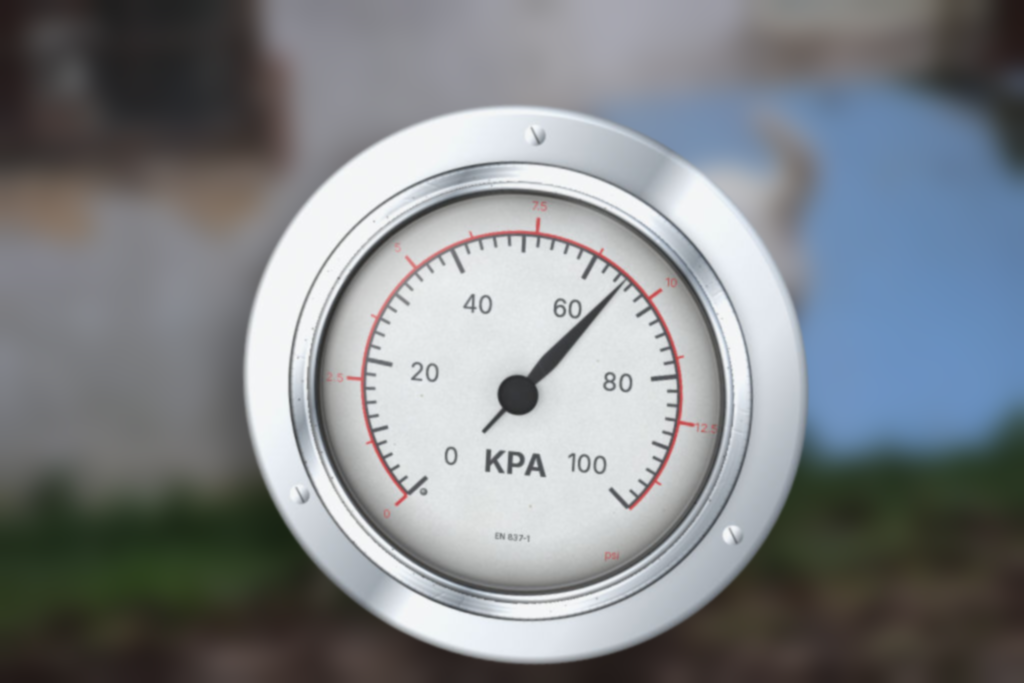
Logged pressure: **65** kPa
